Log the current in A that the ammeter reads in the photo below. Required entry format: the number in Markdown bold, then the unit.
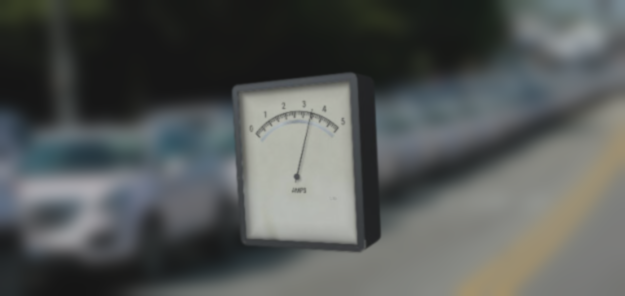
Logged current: **3.5** A
